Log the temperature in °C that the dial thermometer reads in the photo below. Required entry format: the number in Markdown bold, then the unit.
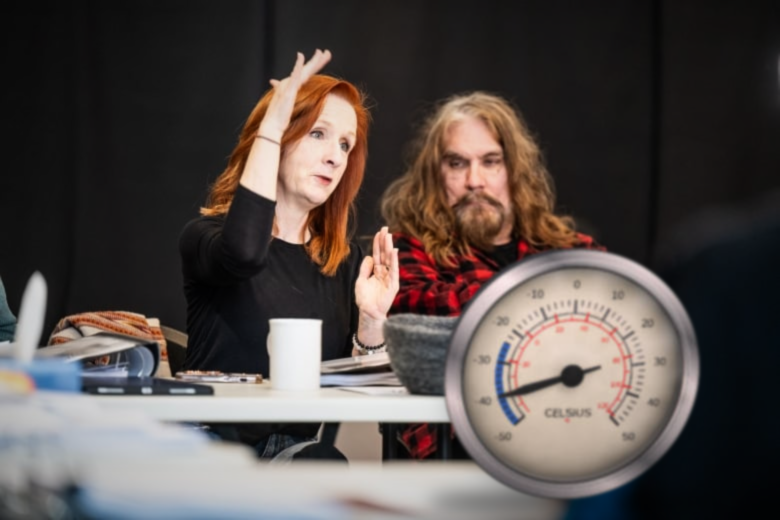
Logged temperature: **-40** °C
